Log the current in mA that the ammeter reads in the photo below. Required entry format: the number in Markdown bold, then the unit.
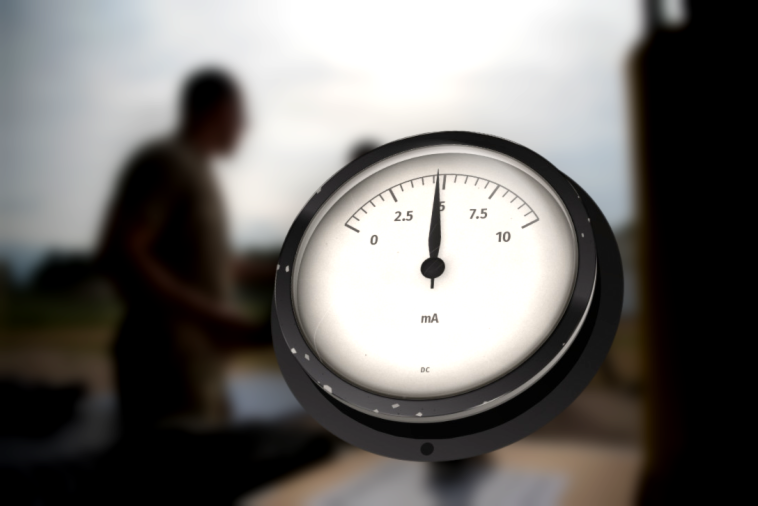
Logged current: **4.75** mA
